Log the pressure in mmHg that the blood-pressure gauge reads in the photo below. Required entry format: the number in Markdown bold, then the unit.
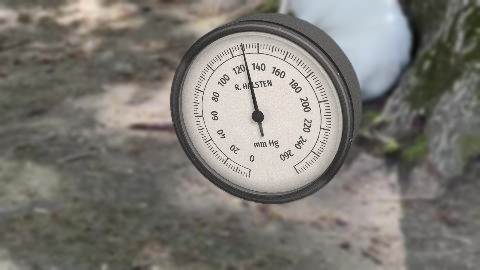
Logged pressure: **130** mmHg
